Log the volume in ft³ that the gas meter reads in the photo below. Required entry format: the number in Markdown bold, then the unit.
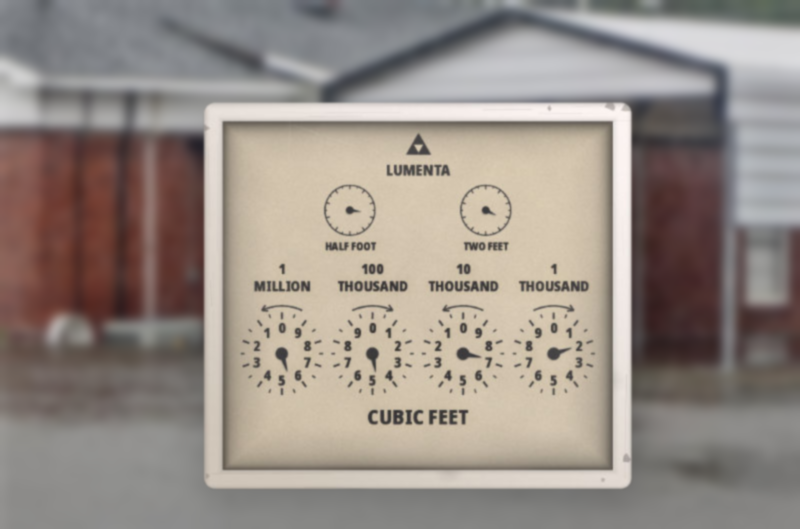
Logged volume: **547200** ft³
